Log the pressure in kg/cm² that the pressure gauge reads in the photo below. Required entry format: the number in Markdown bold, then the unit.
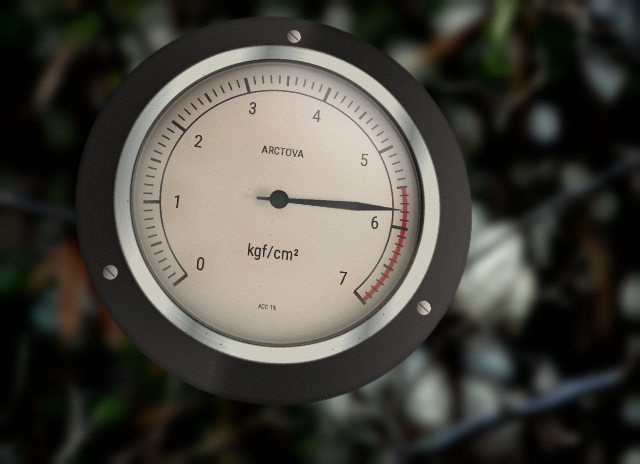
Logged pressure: **5.8** kg/cm²
